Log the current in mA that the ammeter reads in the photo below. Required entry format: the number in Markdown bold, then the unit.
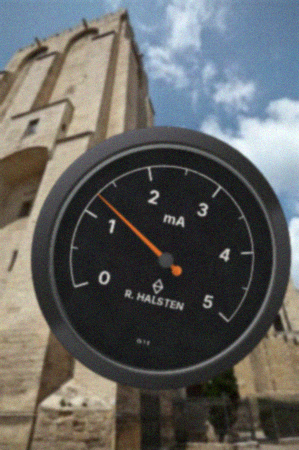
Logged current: **1.25** mA
